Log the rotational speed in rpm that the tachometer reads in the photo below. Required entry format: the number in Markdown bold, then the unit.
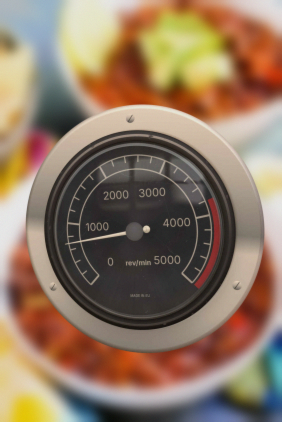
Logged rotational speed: **700** rpm
